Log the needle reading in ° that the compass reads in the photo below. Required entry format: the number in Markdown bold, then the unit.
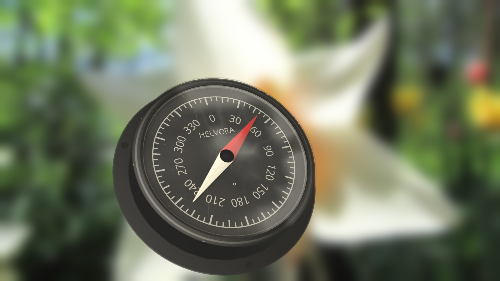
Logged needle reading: **50** °
